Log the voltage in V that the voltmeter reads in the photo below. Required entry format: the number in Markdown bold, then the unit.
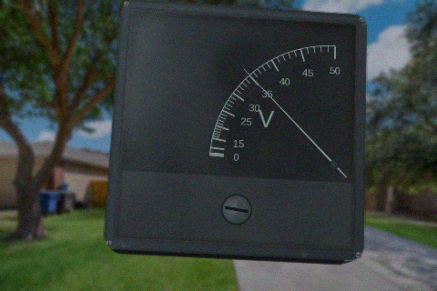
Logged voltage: **35** V
